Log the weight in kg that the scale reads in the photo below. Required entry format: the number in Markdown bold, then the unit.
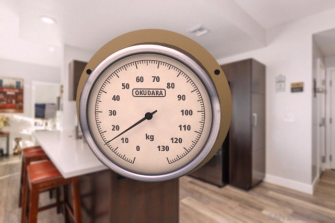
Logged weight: **15** kg
